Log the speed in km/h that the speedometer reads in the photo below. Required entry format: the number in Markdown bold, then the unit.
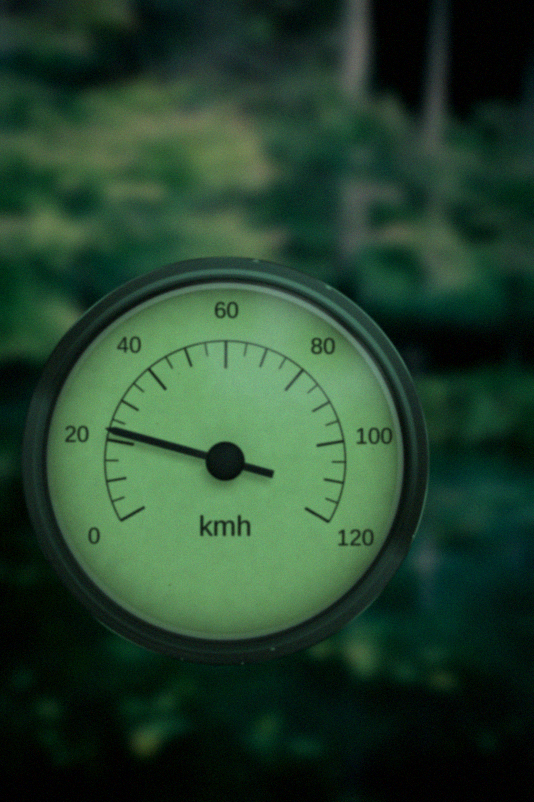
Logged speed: **22.5** km/h
